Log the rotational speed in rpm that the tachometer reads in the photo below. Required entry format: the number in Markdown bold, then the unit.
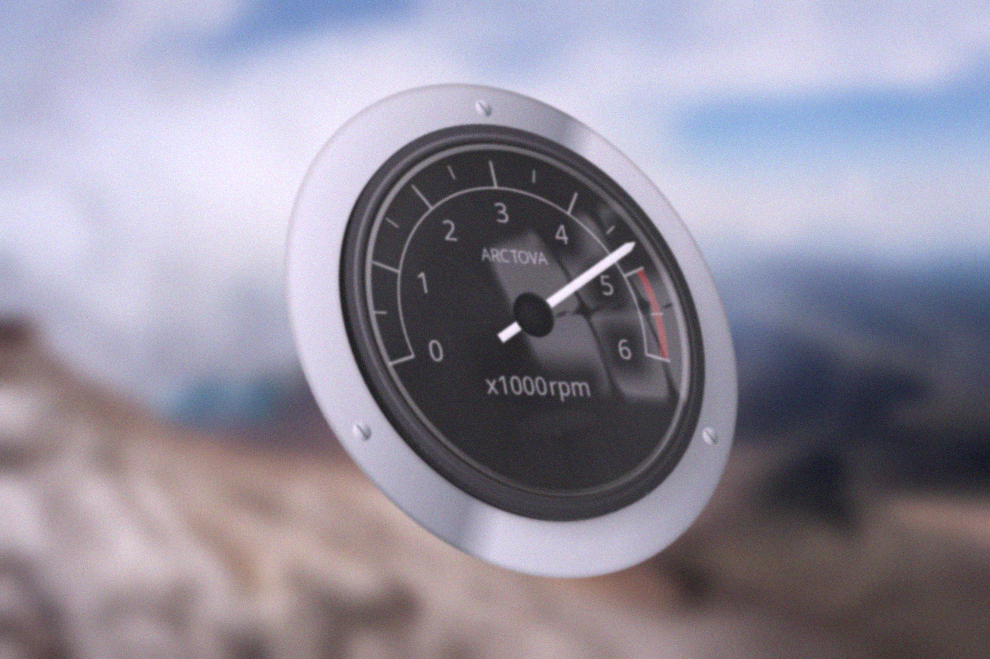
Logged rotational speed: **4750** rpm
